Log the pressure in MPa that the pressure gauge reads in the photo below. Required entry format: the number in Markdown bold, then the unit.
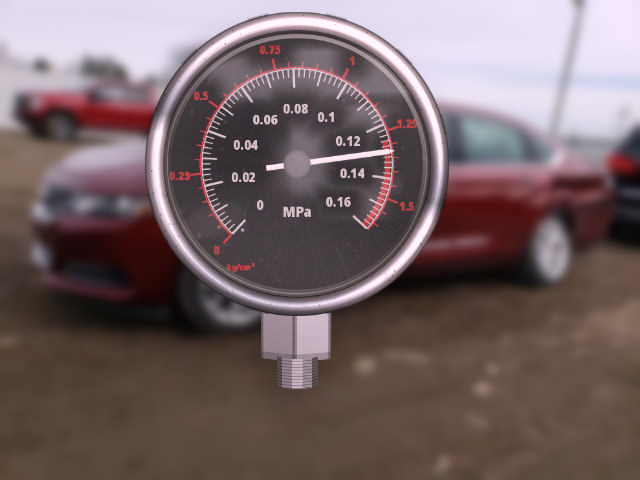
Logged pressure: **0.13** MPa
